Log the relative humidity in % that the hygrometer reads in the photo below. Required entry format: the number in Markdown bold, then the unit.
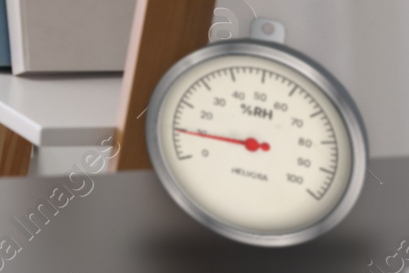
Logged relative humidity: **10** %
